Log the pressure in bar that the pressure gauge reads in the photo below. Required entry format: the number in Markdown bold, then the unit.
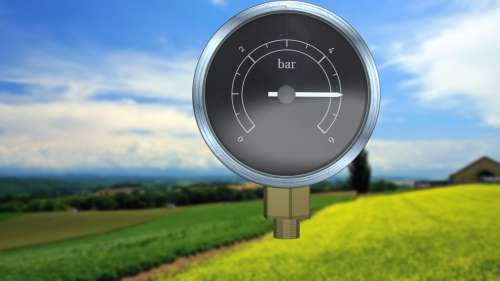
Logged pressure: **5** bar
